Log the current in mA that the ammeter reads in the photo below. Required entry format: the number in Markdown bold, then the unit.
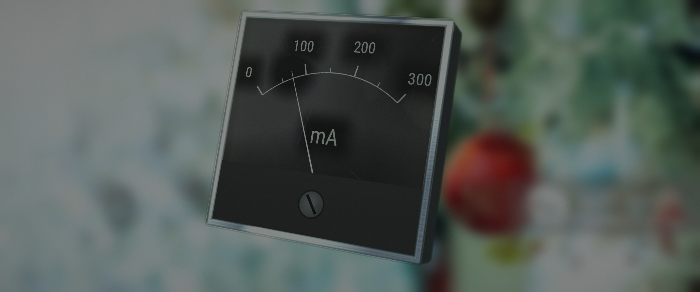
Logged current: **75** mA
